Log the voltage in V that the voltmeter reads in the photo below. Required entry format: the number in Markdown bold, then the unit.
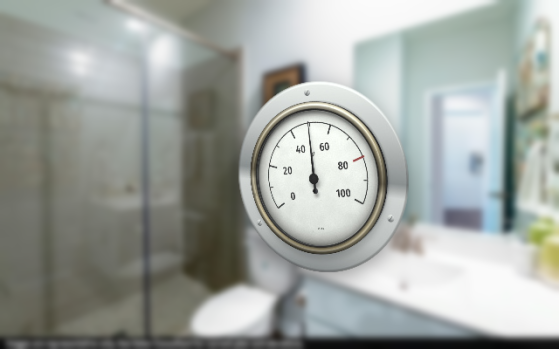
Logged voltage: **50** V
